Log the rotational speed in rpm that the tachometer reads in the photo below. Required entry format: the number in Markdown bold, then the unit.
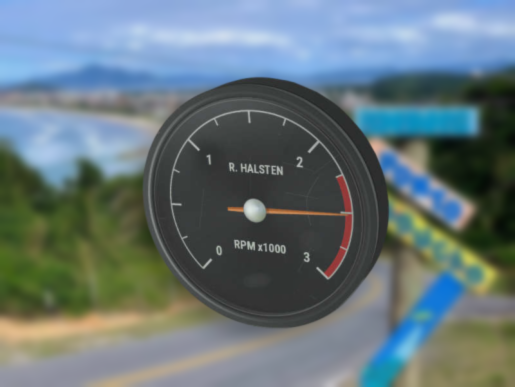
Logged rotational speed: **2500** rpm
